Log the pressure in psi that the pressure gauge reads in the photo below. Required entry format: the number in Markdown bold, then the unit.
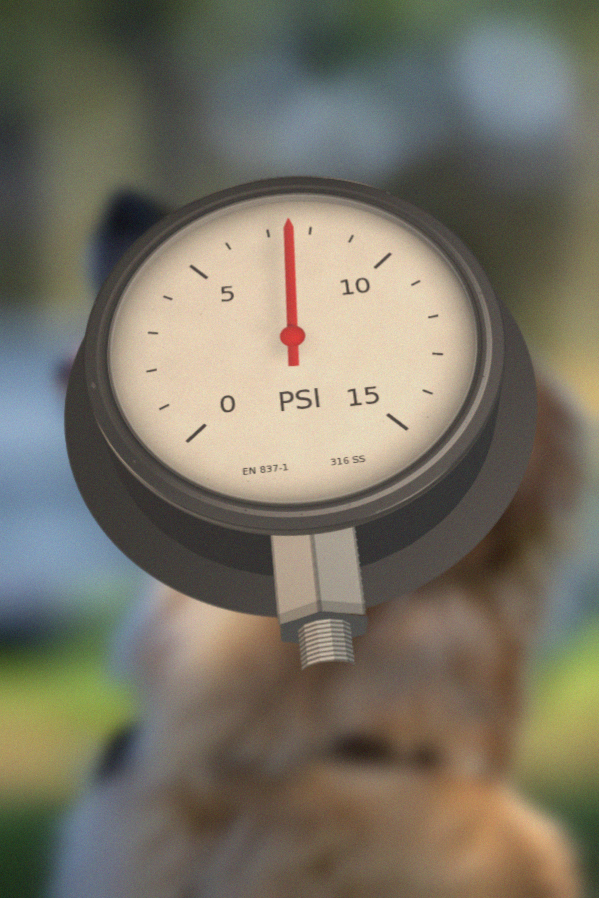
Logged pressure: **7.5** psi
